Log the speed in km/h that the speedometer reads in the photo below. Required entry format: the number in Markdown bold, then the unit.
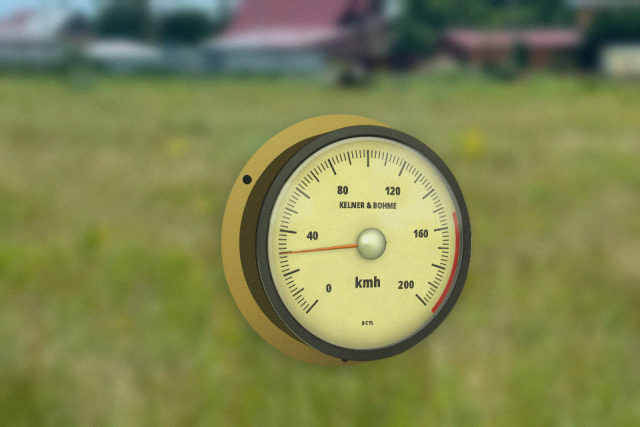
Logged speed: **30** km/h
